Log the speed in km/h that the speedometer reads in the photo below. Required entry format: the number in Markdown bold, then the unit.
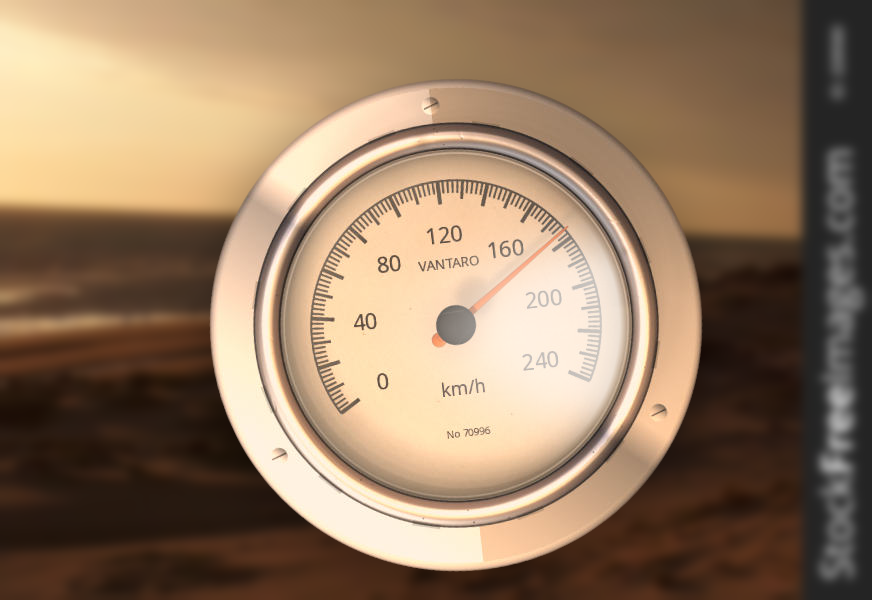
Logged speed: **176** km/h
